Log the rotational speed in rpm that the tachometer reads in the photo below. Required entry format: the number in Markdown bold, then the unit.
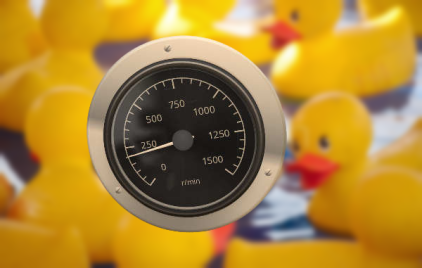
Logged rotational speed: **200** rpm
